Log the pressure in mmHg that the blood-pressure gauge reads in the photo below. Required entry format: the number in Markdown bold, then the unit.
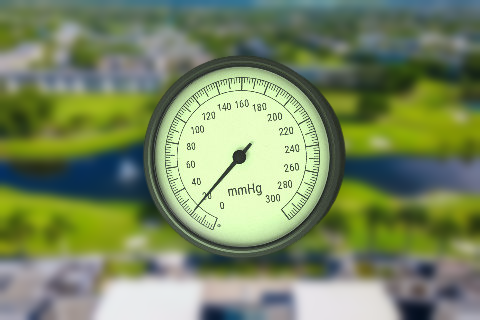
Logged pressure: **20** mmHg
